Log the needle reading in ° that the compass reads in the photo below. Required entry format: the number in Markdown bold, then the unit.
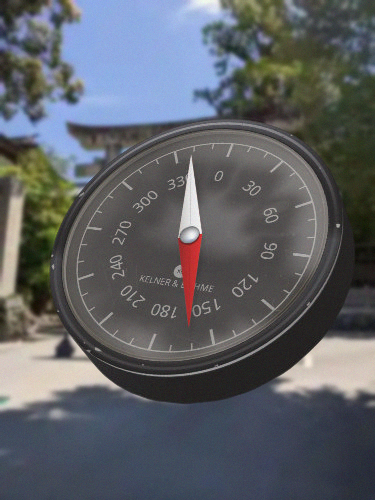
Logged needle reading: **160** °
